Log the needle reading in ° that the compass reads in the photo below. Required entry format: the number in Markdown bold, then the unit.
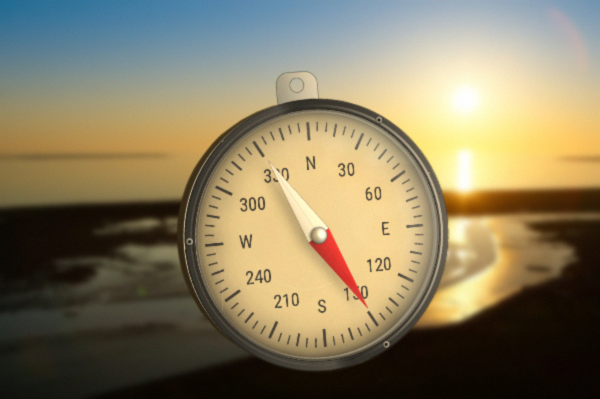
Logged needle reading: **150** °
